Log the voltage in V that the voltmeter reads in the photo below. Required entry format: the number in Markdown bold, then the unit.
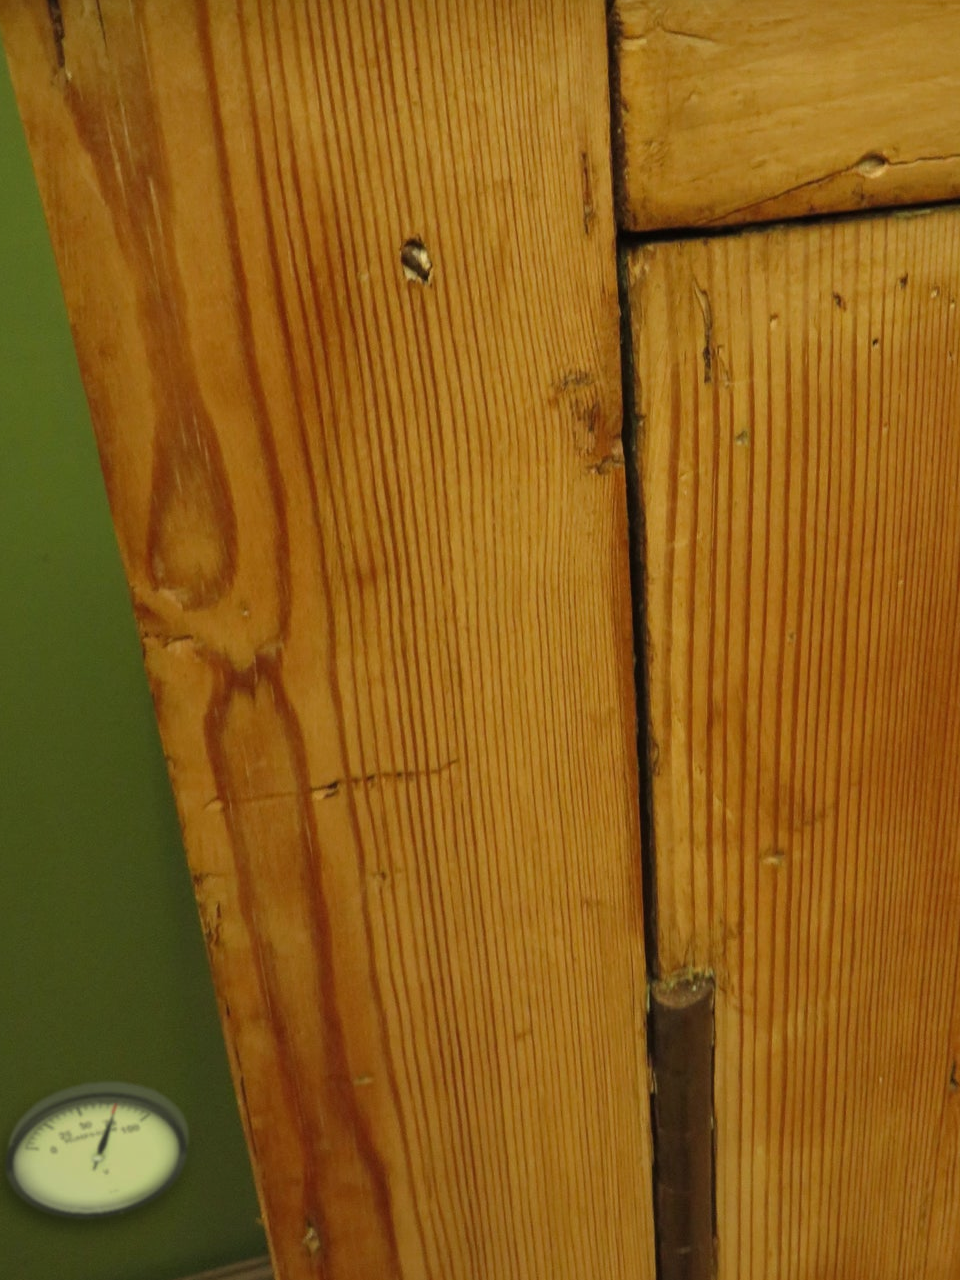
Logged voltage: **75** V
